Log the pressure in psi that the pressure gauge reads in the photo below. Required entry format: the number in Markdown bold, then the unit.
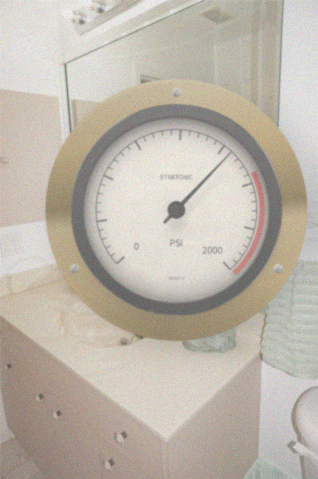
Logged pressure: **1300** psi
